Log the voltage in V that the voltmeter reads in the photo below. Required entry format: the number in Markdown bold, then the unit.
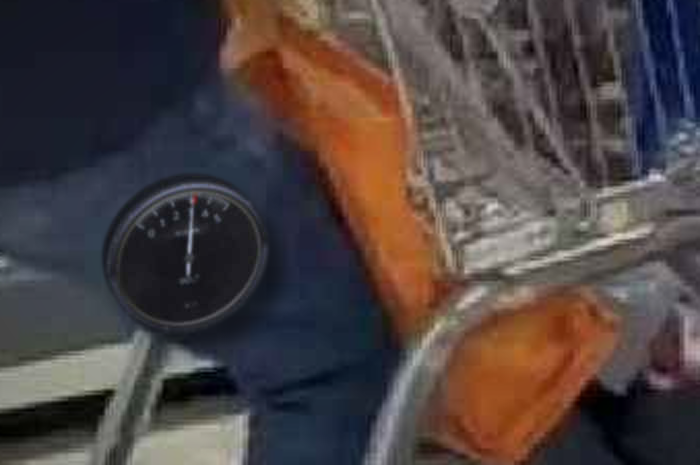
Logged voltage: **3** V
